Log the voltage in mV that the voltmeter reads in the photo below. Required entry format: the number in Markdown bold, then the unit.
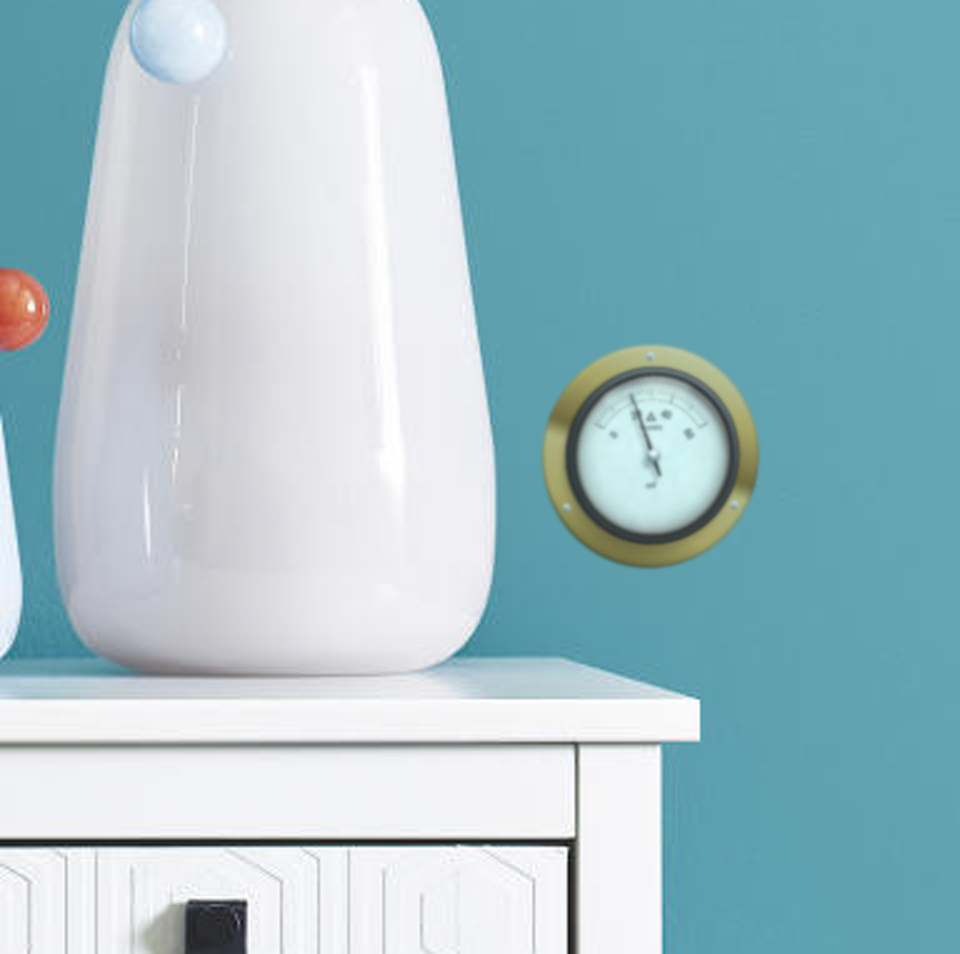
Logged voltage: **20** mV
